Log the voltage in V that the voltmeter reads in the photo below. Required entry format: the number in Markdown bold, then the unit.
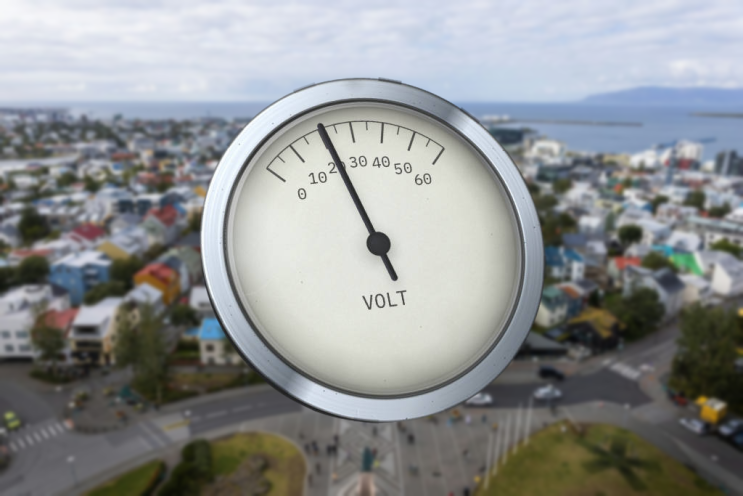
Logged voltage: **20** V
